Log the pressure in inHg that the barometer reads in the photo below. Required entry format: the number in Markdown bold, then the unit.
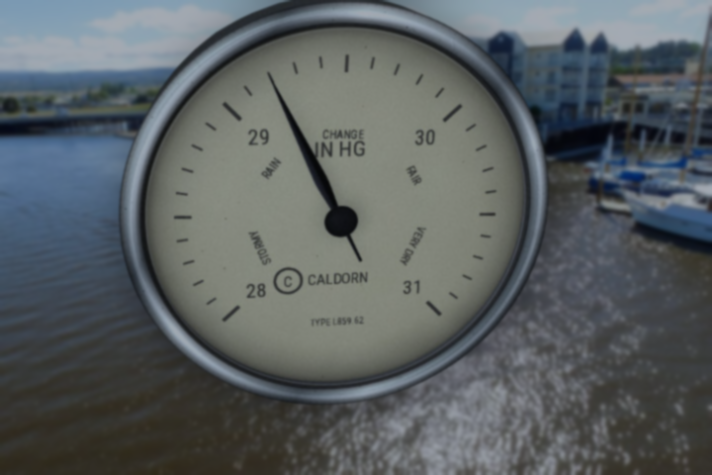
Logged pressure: **29.2** inHg
